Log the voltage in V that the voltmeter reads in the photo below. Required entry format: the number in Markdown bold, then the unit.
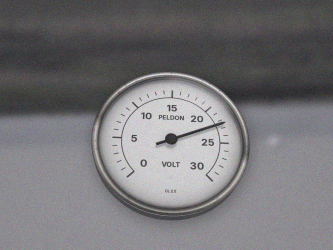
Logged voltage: **22.5** V
